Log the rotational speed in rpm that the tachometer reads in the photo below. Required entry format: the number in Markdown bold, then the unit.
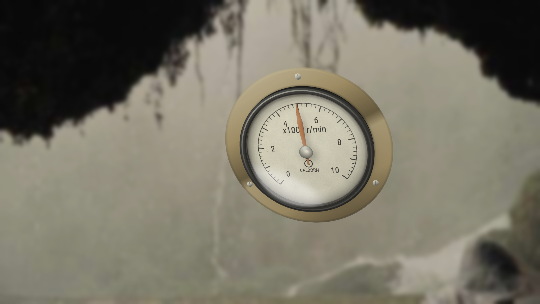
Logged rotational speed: **5000** rpm
